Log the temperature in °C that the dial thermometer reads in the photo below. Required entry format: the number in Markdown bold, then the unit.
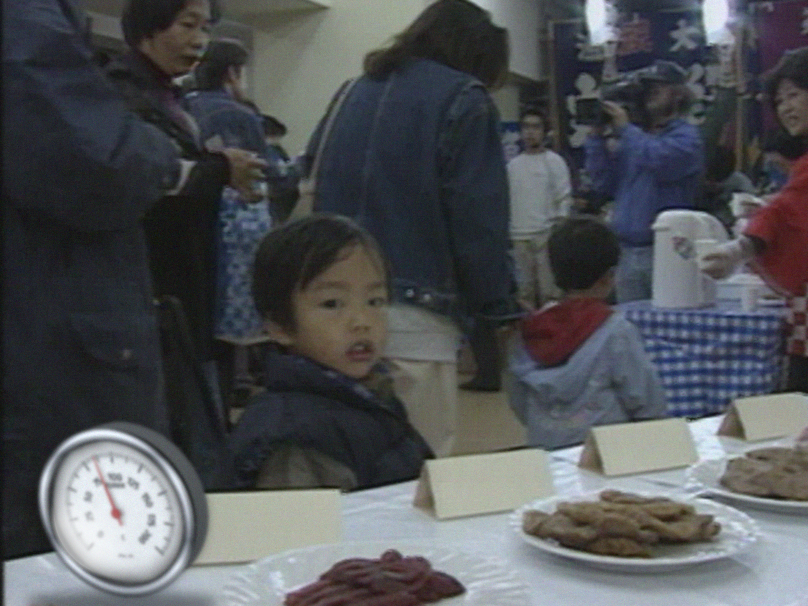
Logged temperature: **87.5** °C
